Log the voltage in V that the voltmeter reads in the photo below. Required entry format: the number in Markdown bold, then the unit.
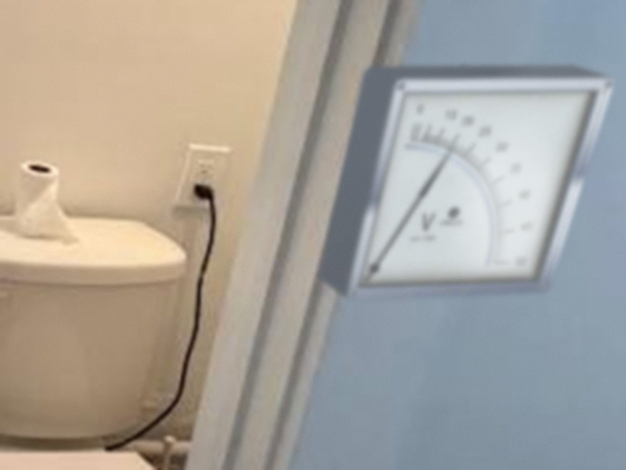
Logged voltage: **20** V
